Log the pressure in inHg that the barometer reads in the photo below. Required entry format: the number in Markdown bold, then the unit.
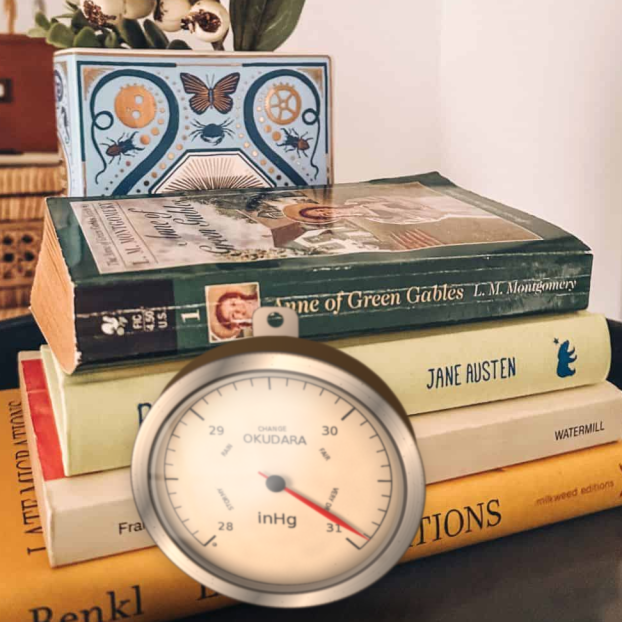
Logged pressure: **30.9** inHg
